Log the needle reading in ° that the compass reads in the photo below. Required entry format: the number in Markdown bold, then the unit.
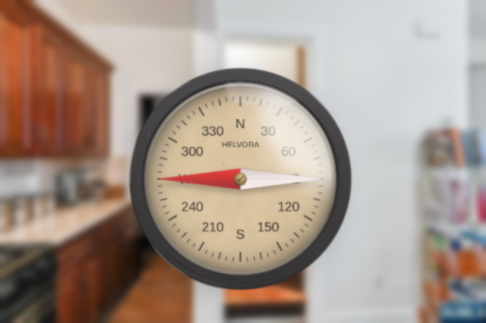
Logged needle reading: **270** °
